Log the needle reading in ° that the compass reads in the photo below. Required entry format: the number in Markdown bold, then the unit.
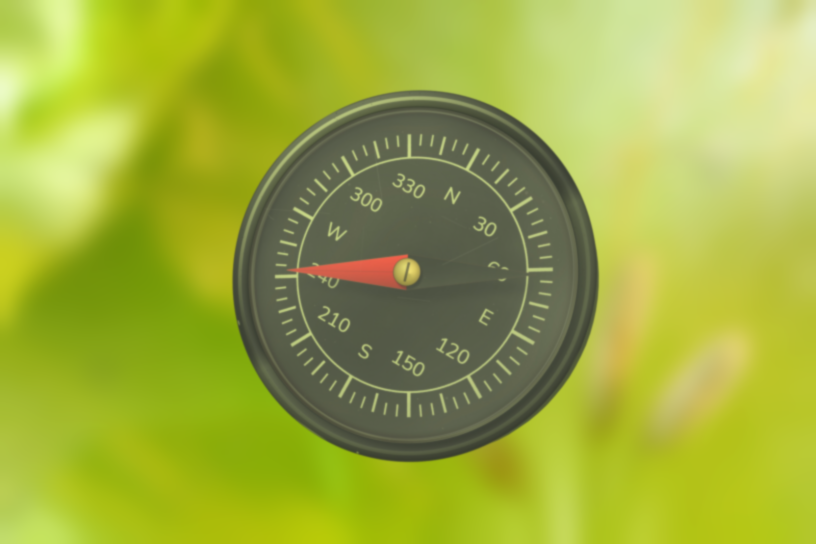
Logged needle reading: **242.5** °
